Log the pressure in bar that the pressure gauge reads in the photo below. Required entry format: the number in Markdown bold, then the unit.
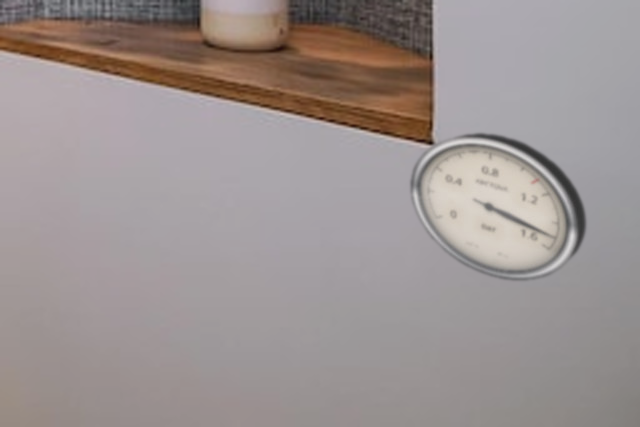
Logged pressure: **1.5** bar
